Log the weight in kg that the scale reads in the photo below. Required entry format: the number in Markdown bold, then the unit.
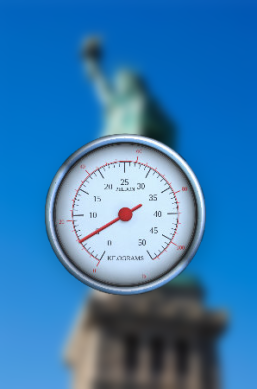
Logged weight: **5** kg
